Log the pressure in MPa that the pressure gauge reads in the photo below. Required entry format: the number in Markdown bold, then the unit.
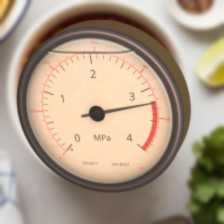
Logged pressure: **3.2** MPa
